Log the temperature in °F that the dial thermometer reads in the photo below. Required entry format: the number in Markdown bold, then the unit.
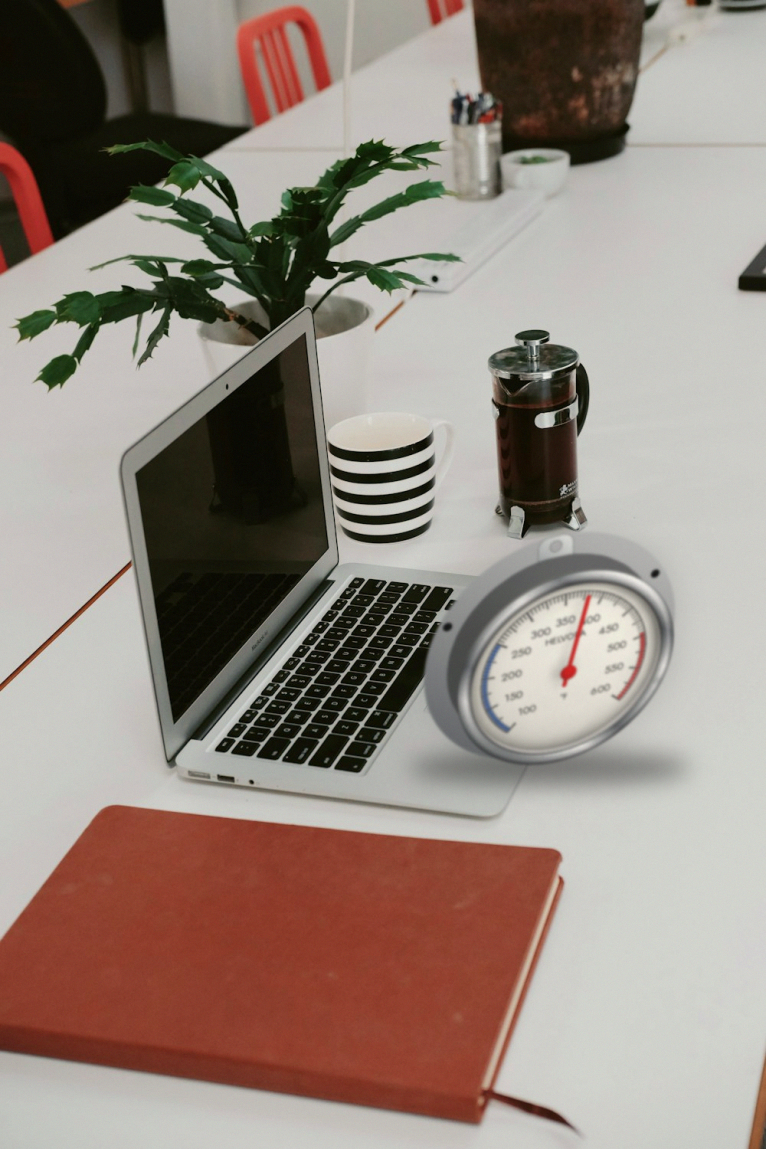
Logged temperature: **375** °F
